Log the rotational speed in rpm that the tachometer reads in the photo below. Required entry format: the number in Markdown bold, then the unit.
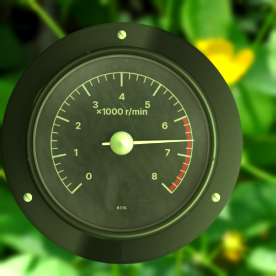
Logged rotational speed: **6600** rpm
